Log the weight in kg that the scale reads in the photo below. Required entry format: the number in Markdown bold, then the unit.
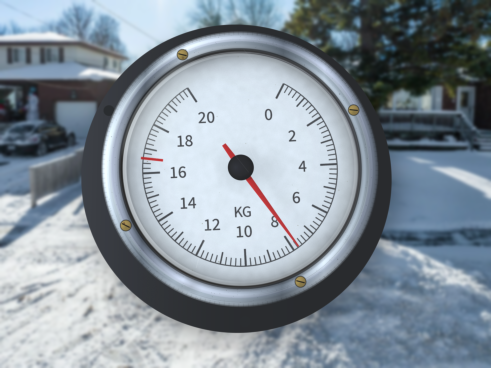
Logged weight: **7.8** kg
